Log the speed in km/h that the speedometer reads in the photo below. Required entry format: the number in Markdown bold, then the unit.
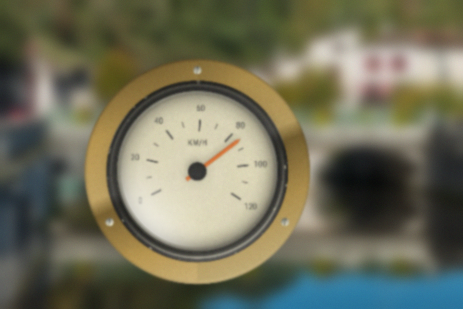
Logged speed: **85** km/h
